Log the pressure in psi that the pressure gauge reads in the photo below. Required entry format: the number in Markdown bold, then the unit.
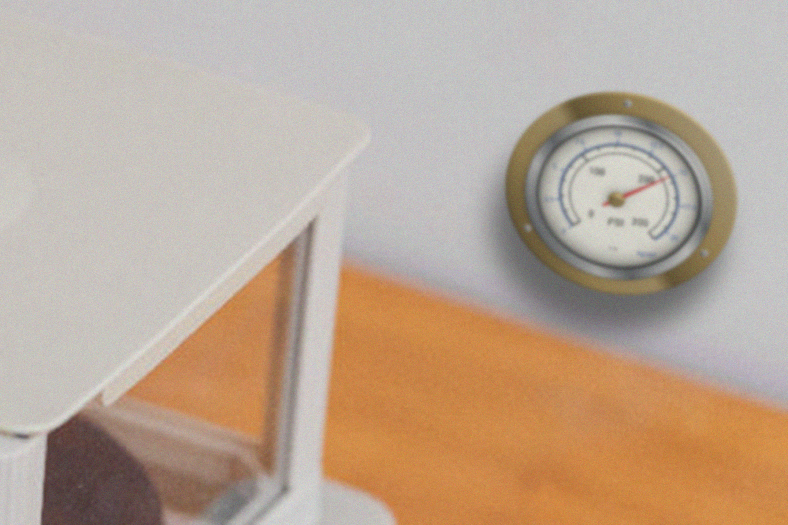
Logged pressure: **210** psi
